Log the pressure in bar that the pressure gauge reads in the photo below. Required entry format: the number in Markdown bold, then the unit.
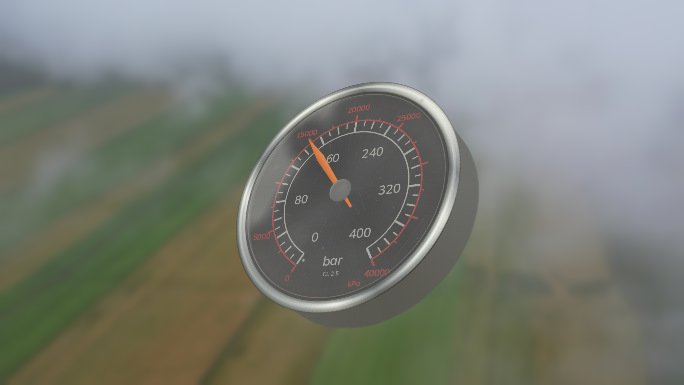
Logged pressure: **150** bar
